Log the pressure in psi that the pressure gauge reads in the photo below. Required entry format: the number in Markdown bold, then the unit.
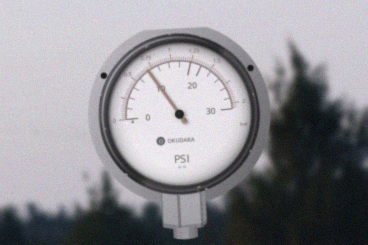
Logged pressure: **10** psi
